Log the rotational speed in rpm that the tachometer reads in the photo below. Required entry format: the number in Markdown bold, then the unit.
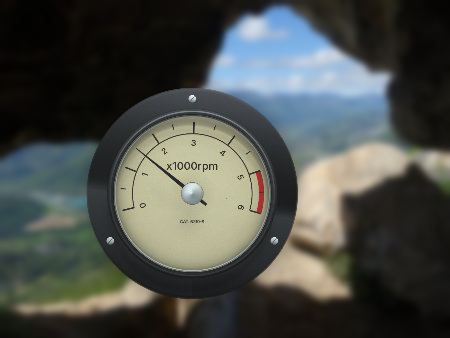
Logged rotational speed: **1500** rpm
